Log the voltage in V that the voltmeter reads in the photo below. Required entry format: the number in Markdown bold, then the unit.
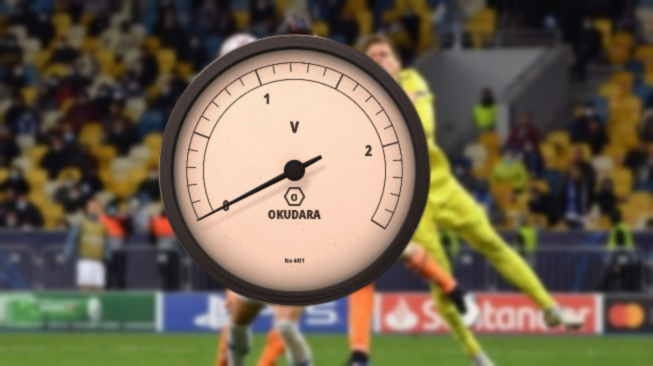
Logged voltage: **0** V
